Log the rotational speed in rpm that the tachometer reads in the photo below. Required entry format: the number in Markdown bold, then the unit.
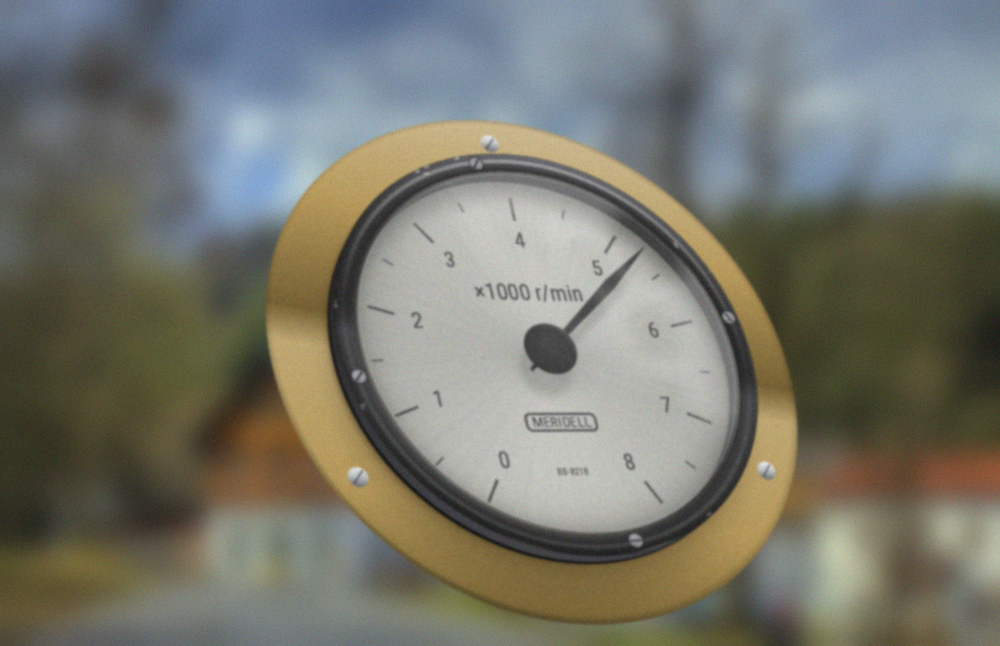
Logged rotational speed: **5250** rpm
